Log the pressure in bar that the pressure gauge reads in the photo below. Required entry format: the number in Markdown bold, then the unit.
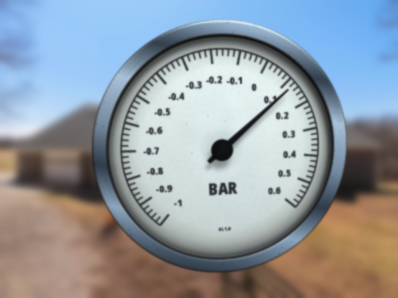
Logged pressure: **0.12** bar
